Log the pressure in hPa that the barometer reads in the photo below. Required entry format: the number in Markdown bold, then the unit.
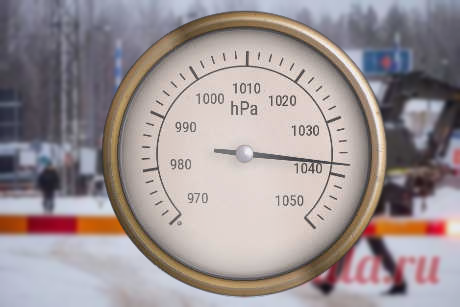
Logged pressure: **1038** hPa
